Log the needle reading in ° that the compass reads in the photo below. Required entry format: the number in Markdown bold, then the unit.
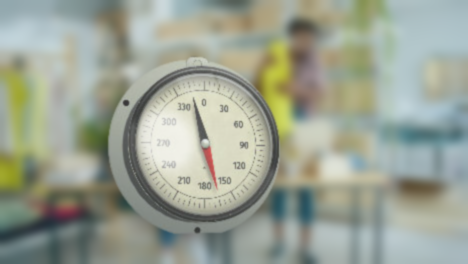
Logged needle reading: **165** °
